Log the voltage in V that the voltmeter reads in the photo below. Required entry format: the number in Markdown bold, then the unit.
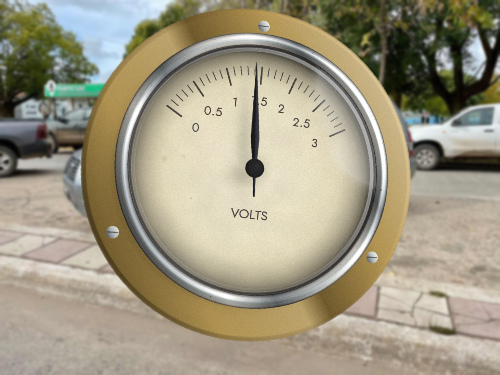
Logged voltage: **1.4** V
